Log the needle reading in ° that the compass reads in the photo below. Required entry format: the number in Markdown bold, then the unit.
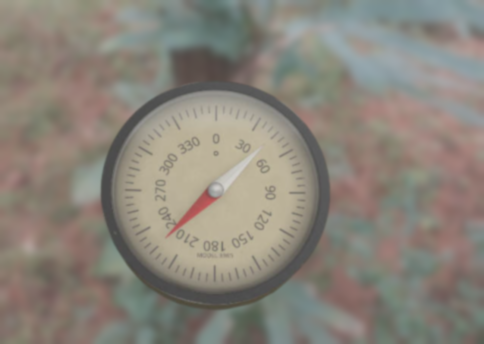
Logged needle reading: **225** °
